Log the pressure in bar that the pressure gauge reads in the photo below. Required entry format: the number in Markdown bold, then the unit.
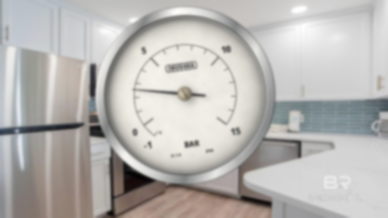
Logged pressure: **2.5** bar
